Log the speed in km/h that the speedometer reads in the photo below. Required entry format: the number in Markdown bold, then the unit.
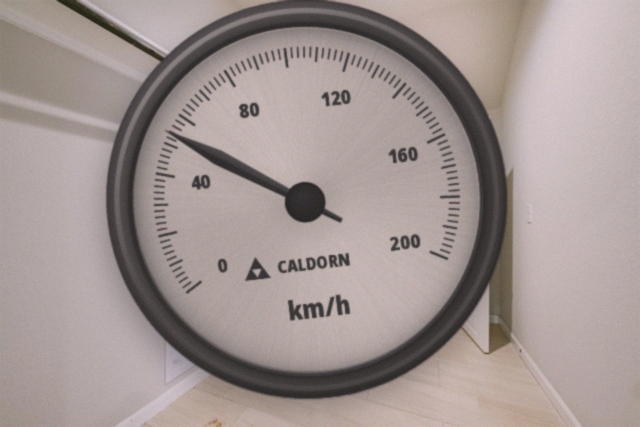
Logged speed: **54** km/h
